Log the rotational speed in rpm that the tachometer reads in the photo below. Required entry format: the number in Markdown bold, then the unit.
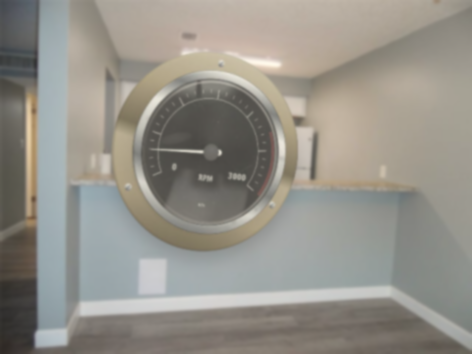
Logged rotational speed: **300** rpm
